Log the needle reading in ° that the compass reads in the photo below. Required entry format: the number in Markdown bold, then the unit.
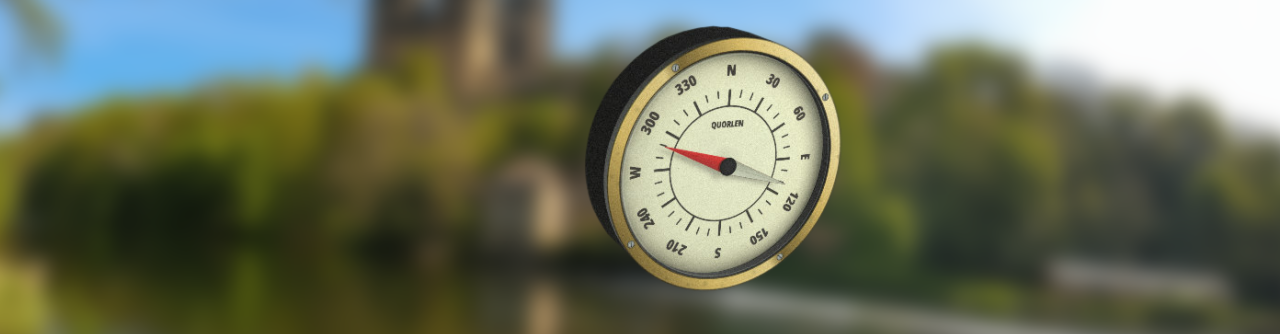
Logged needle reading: **290** °
